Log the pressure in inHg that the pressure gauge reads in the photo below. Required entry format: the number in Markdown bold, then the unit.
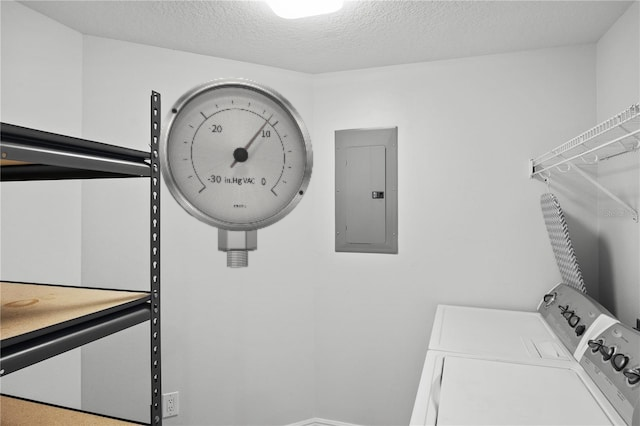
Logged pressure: **-11** inHg
